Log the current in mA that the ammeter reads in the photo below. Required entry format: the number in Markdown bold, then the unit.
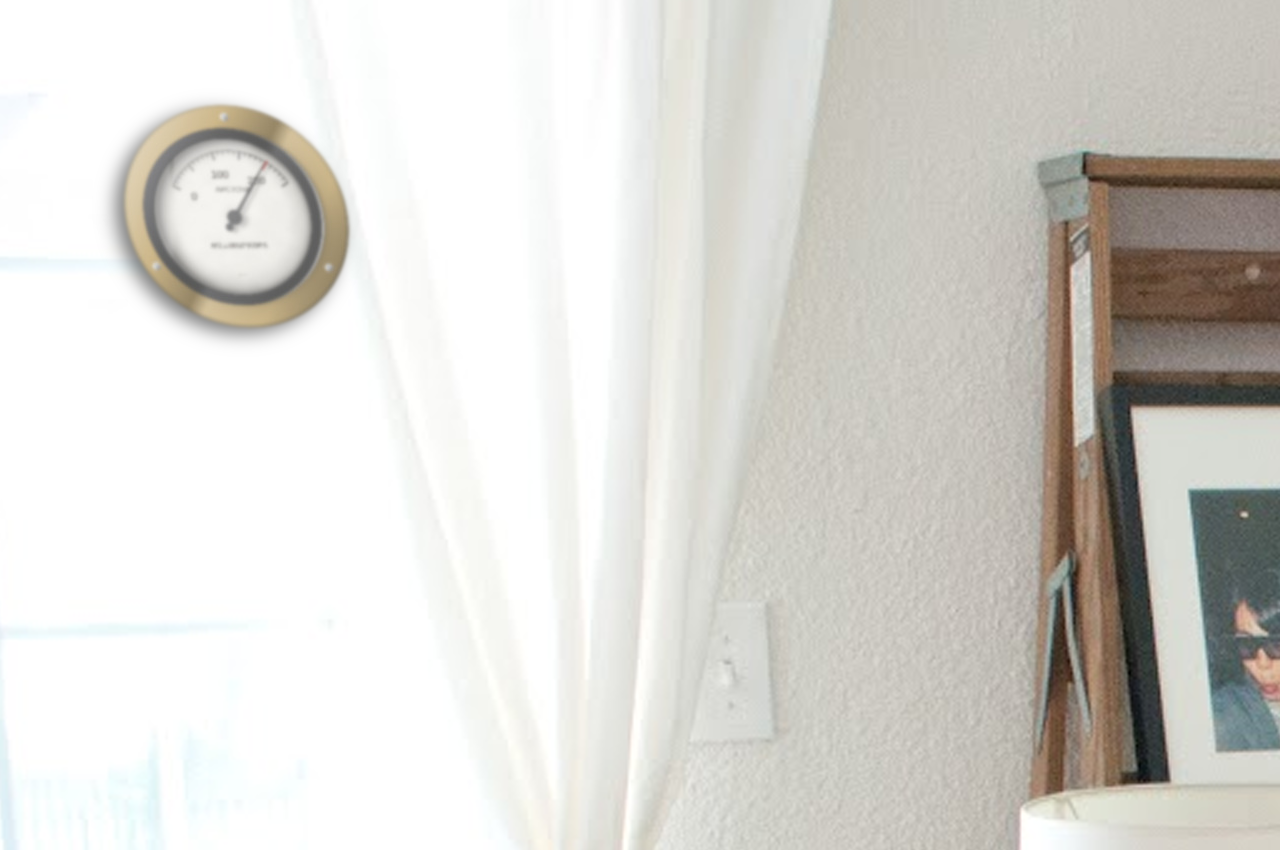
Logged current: **200** mA
